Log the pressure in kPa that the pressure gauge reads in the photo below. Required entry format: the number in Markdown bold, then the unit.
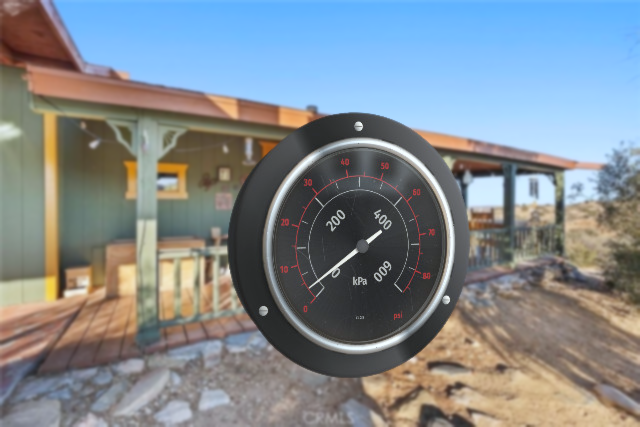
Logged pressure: **25** kPa
